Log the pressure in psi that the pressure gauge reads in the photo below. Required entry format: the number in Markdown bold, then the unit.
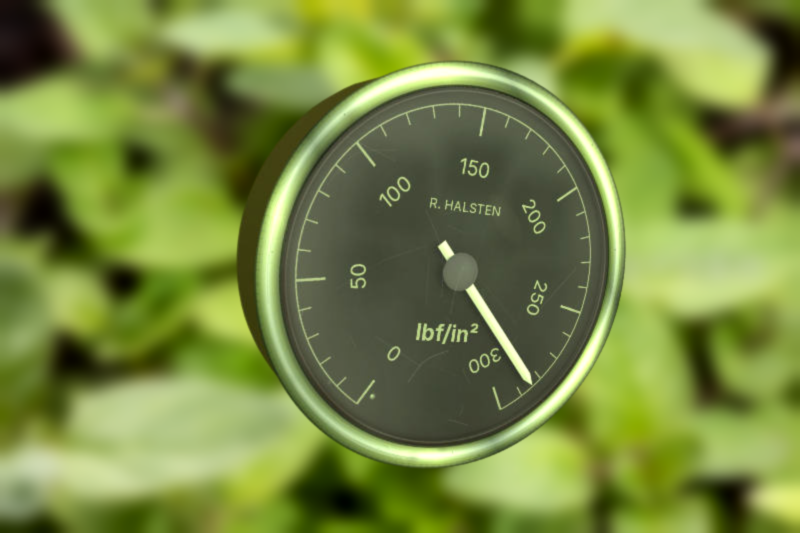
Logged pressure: **285** psi
